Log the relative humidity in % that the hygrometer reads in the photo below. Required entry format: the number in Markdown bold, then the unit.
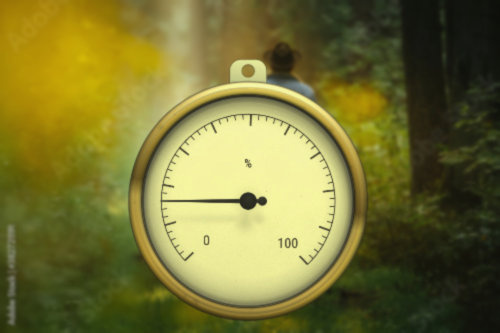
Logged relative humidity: **16** %
